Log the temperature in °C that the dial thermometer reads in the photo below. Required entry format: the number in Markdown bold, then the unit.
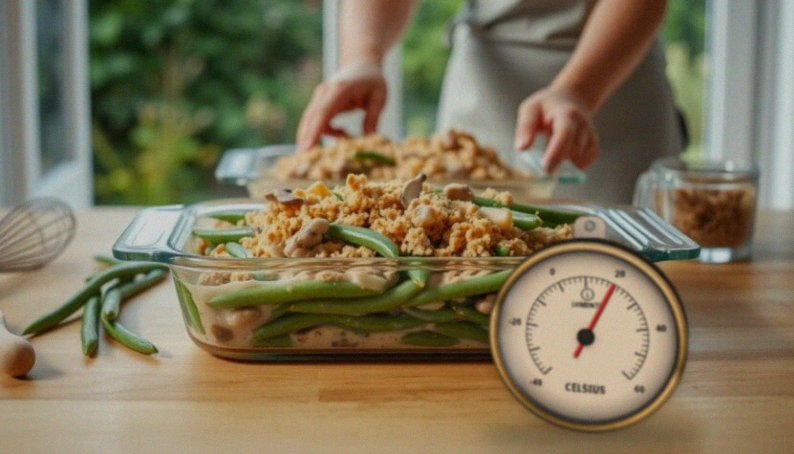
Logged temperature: **20** °C
